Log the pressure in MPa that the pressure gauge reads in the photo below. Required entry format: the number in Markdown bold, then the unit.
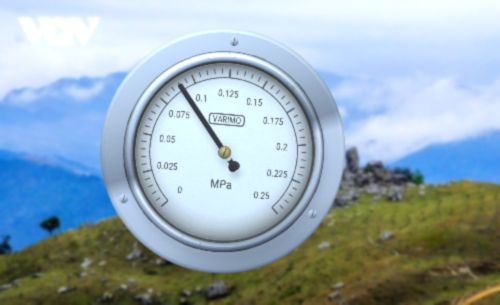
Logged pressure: **0.09** MPa
